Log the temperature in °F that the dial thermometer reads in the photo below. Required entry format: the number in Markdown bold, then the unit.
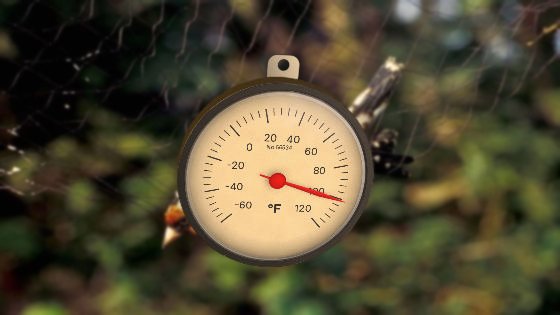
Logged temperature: **100** °F
